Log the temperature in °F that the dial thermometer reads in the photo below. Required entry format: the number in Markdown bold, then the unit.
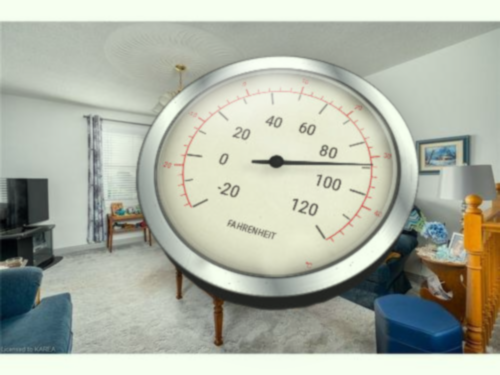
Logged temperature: **90** °F
